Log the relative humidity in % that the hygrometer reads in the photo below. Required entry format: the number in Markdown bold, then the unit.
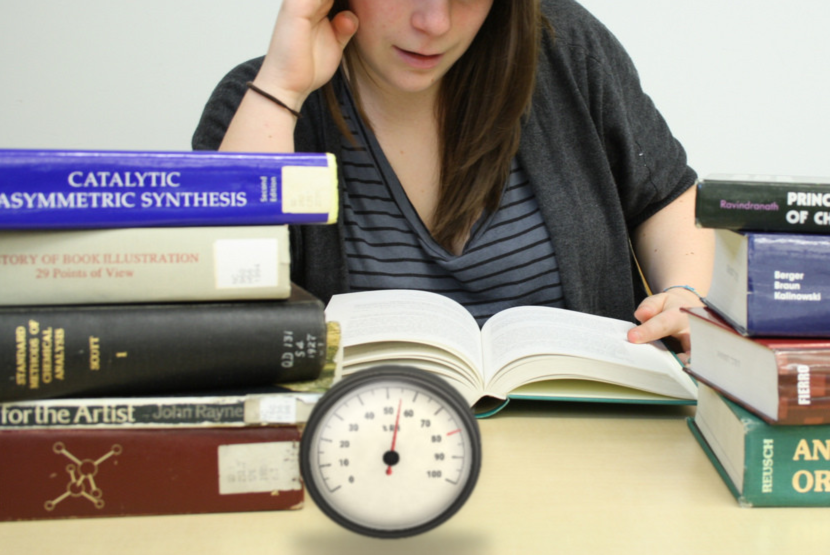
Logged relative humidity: **55** %
